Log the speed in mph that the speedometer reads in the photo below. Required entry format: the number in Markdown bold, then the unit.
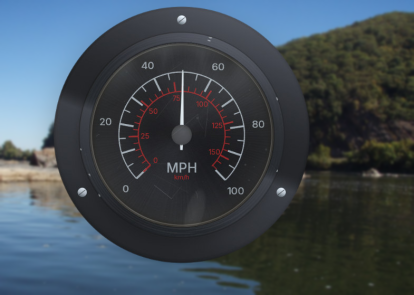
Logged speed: **50** mph
